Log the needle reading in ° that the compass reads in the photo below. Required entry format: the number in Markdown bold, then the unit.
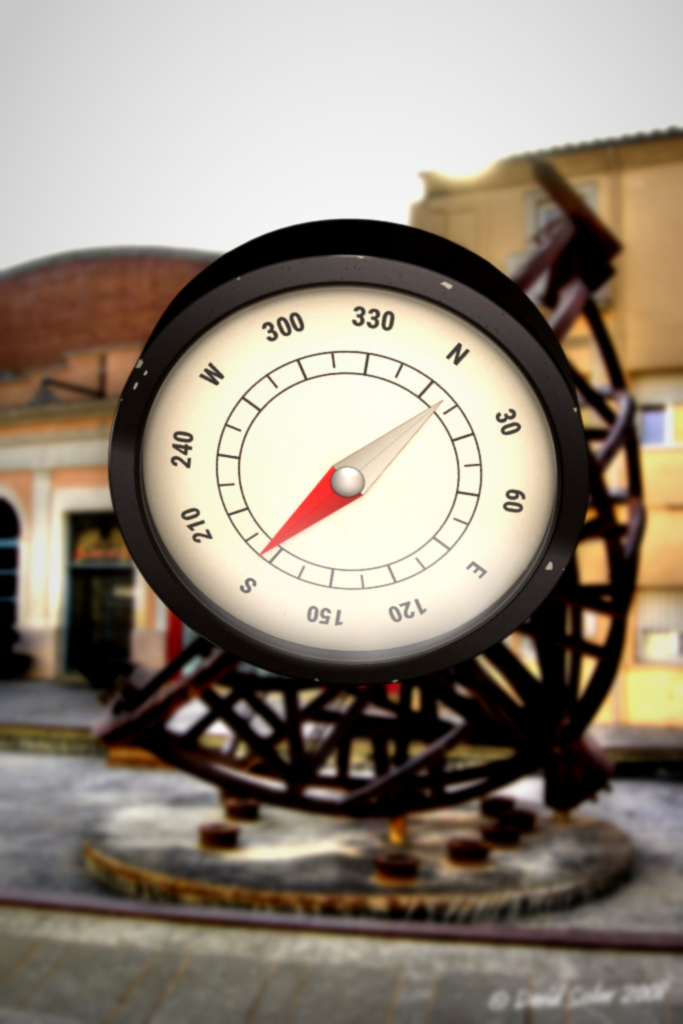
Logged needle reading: **187.5** °
